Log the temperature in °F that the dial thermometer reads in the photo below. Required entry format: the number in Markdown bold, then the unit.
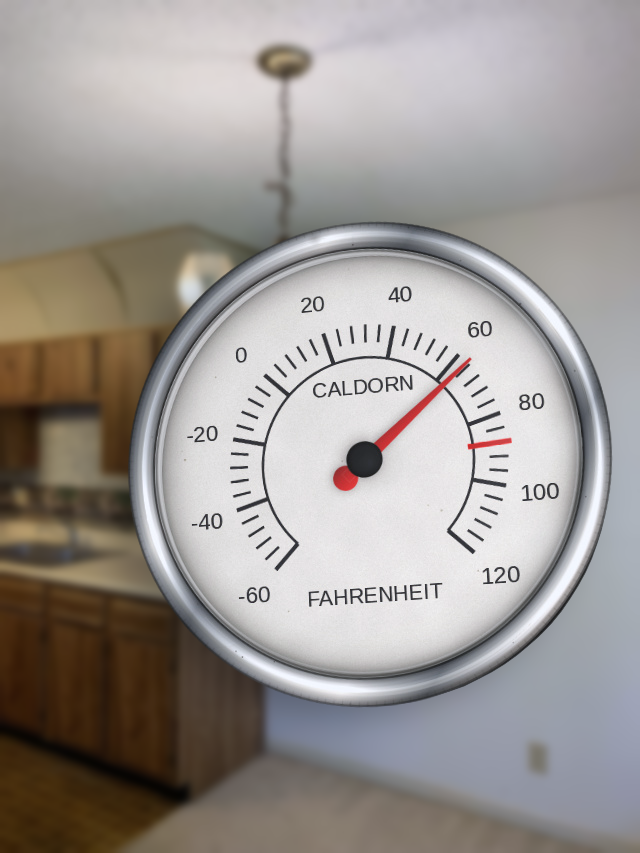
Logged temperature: **64** °F
